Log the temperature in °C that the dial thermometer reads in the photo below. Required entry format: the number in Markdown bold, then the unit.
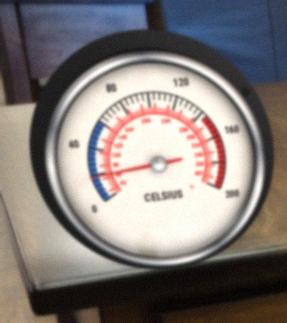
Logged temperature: **20** °C
